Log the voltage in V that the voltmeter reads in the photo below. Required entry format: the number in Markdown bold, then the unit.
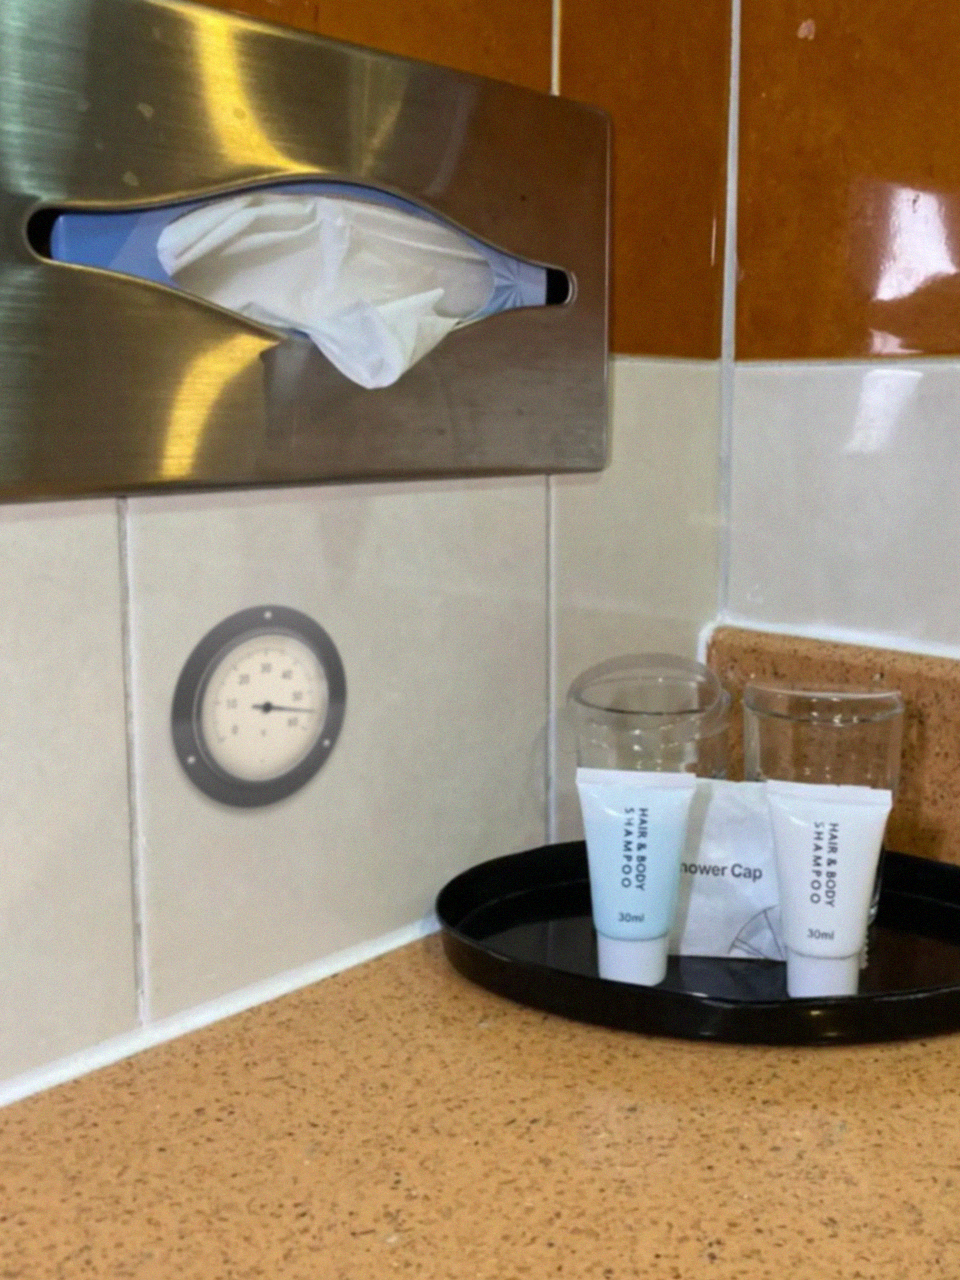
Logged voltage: **55** V
